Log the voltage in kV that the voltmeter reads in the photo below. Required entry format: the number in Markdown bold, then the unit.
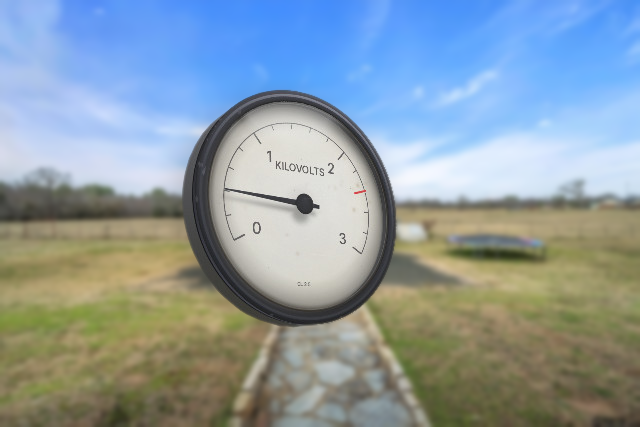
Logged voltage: **0.4** kV
